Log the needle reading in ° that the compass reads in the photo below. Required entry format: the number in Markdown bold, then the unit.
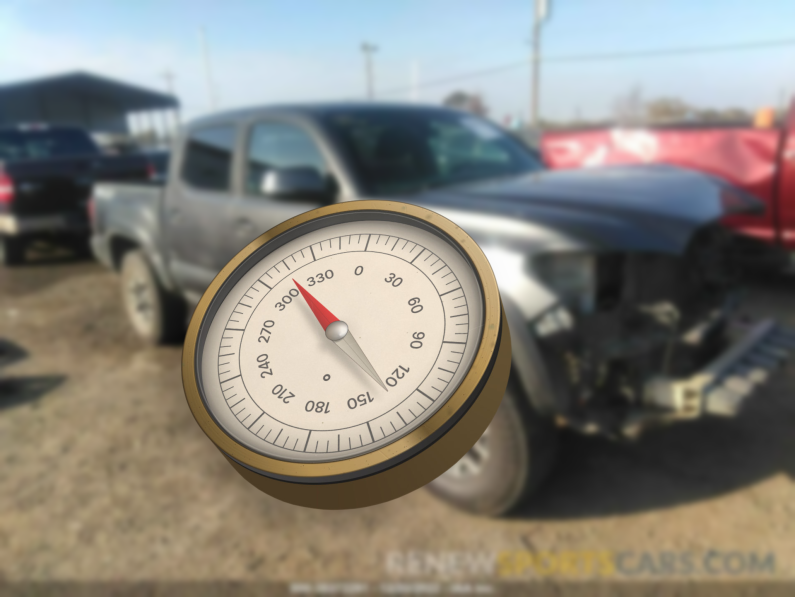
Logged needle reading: **312.5** °
